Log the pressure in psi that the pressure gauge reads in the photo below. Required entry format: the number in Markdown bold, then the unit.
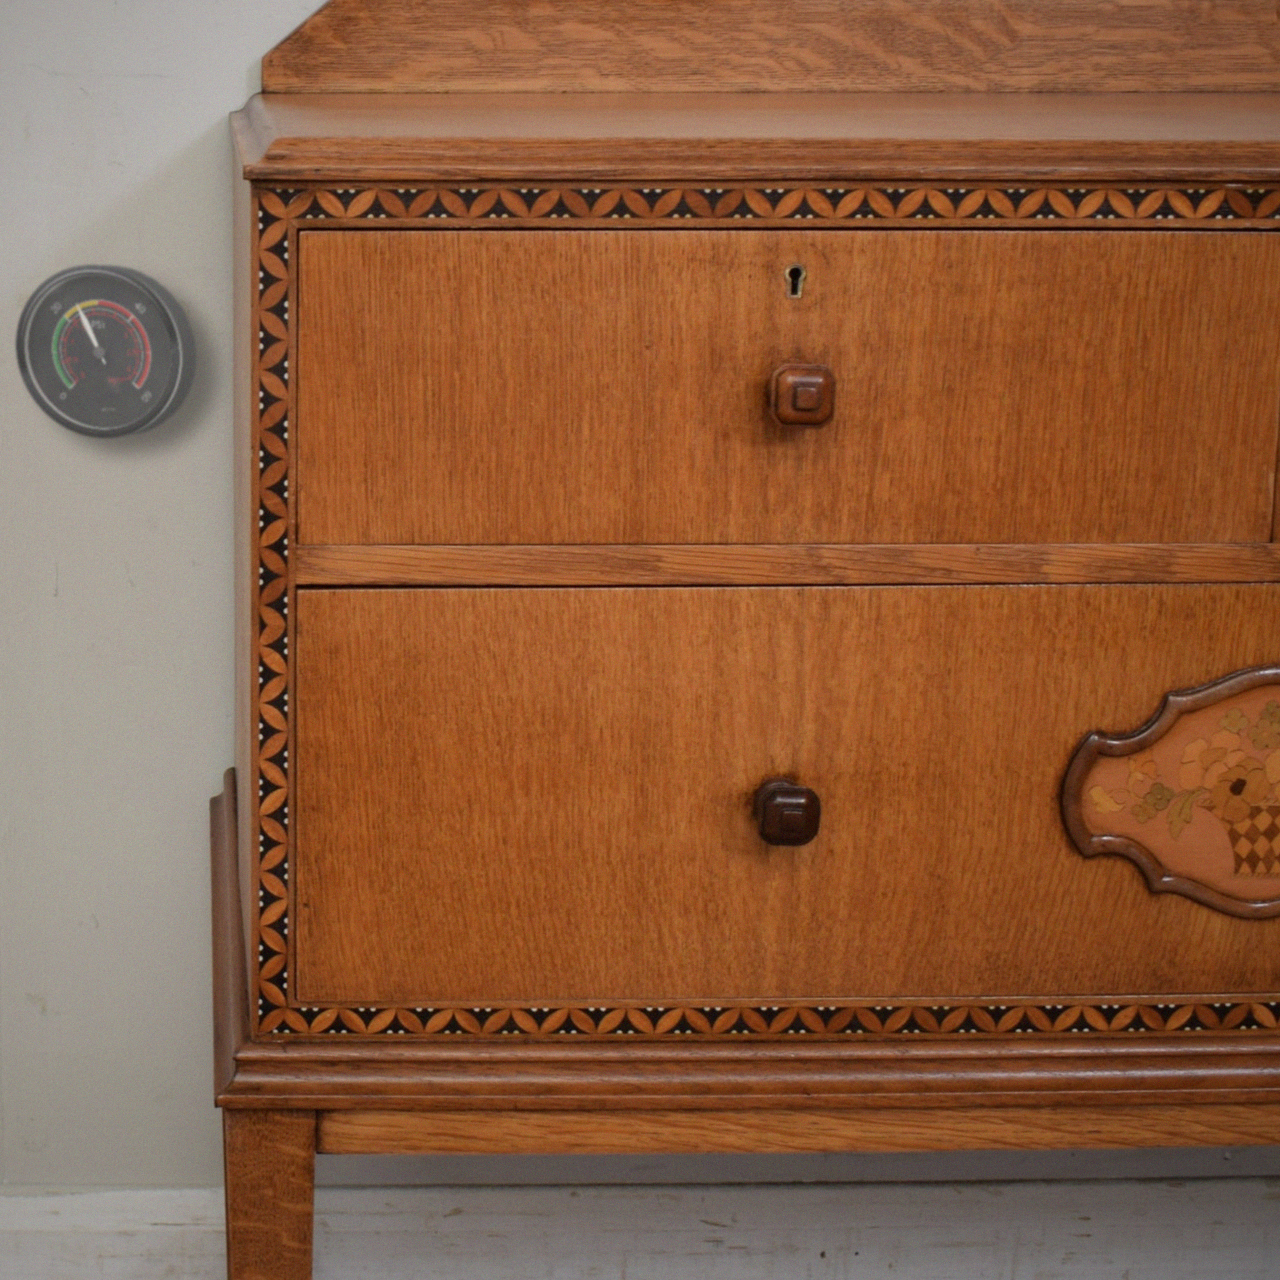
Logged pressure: **25** psi
